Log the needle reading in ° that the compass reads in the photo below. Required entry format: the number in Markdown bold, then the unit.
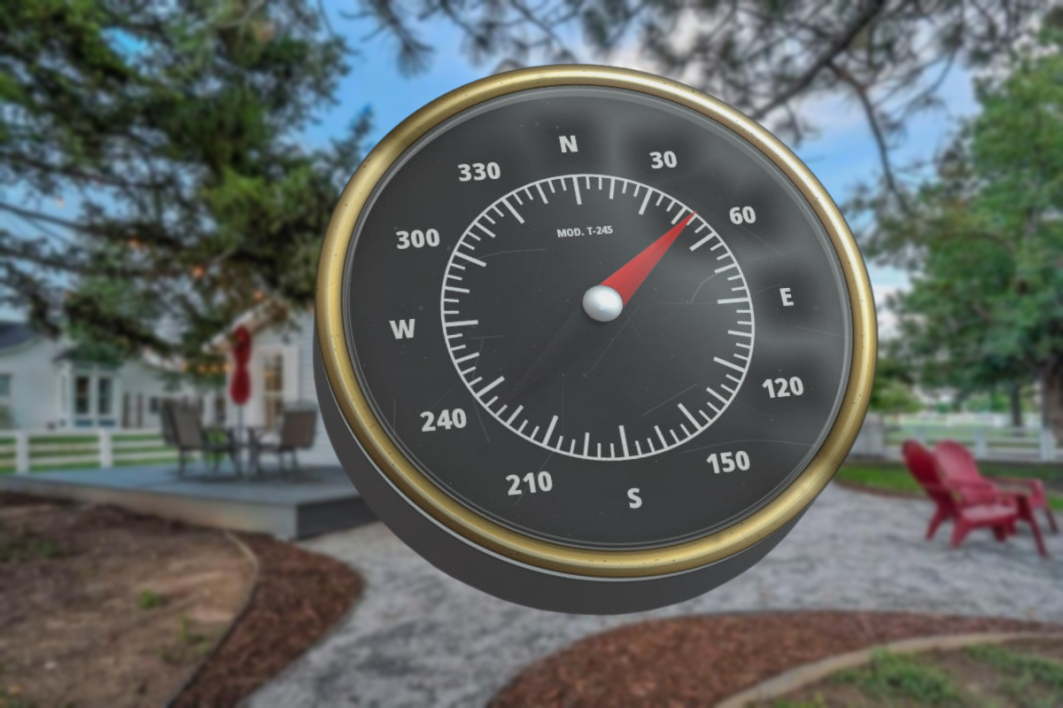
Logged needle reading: **50** °
